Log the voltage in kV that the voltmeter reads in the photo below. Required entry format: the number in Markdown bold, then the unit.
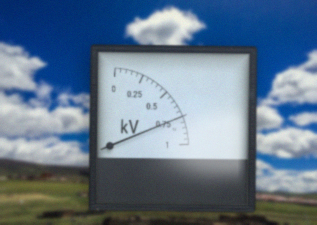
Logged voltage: **0.75** kV
